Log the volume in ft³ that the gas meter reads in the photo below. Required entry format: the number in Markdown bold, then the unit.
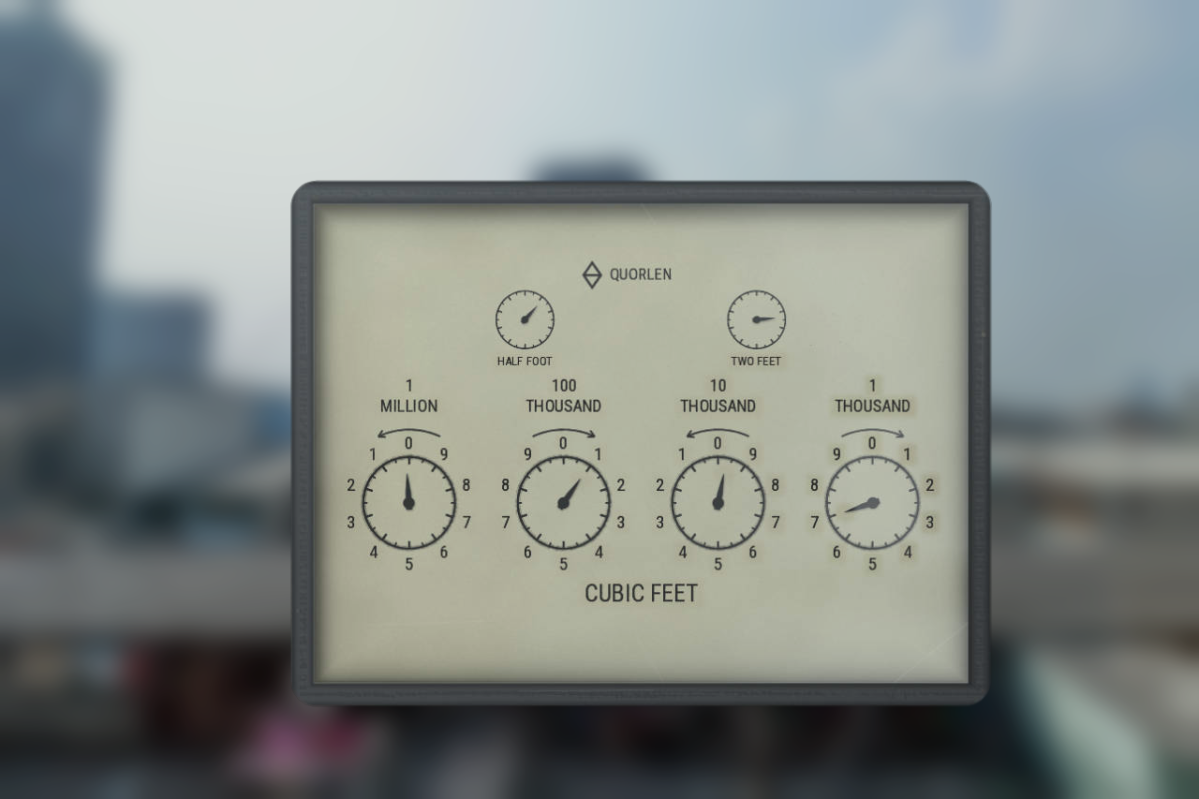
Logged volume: **9700** ft³
